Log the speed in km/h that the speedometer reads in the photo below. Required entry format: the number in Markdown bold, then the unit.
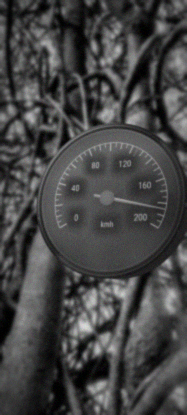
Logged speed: **185** km/h
